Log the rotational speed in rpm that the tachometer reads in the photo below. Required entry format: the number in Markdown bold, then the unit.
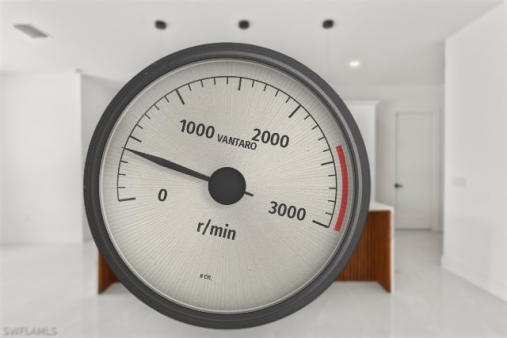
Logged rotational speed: **400** rpm
